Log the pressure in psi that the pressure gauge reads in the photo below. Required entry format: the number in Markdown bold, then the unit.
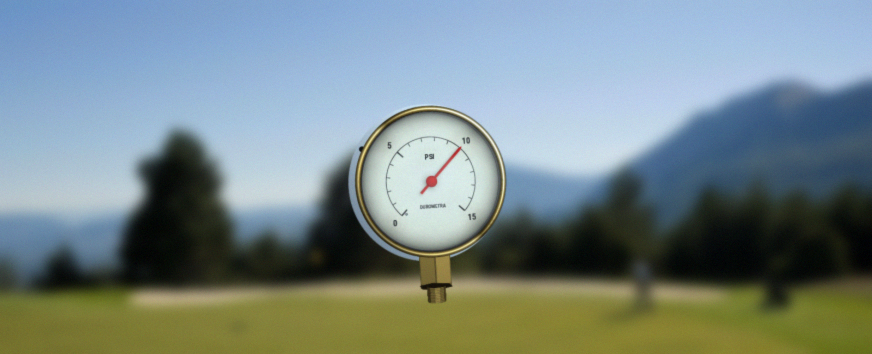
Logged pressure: **10** psi
